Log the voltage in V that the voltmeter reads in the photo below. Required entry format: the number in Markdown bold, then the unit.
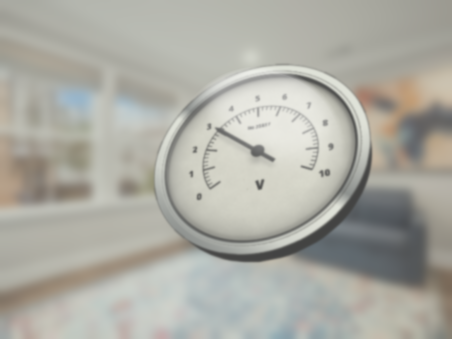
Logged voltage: **3** V
